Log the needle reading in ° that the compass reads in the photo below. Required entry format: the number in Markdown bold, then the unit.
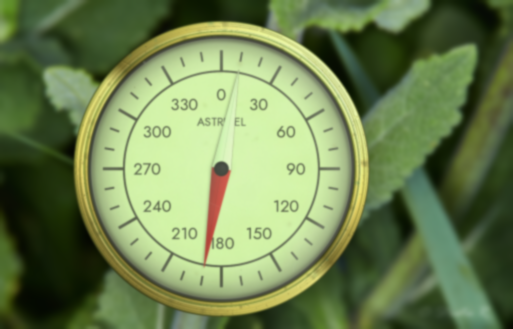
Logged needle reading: **190** °
